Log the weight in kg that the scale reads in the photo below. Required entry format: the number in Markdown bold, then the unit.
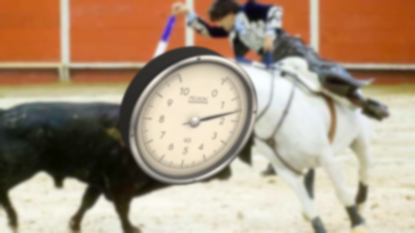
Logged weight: **1.5** kg
